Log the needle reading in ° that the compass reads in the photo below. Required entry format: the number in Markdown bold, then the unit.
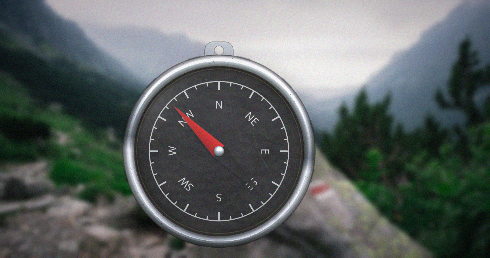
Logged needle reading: **315** °
